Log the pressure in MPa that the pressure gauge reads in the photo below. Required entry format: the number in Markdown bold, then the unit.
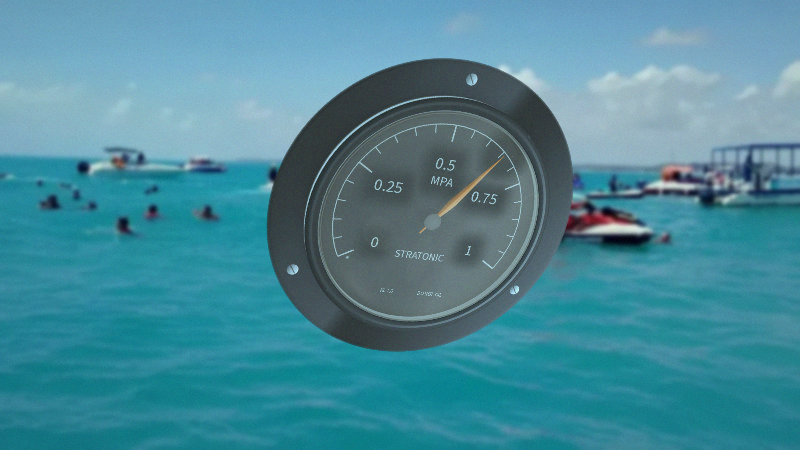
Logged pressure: **0.65** MPa
